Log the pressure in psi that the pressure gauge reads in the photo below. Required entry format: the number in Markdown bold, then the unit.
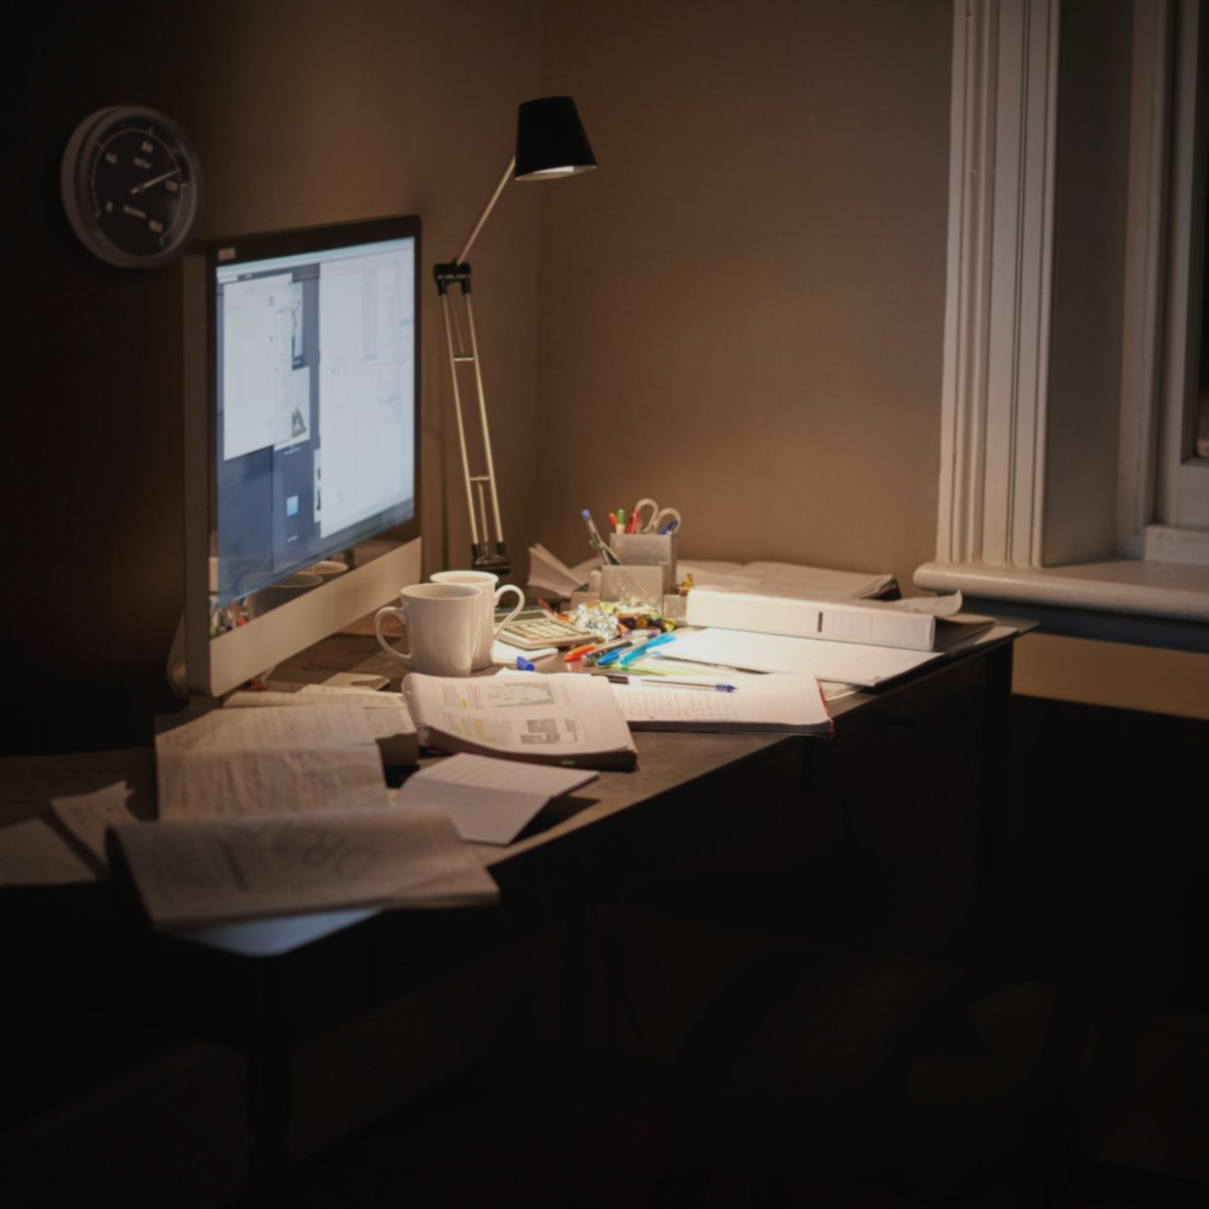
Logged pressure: **110** psi
